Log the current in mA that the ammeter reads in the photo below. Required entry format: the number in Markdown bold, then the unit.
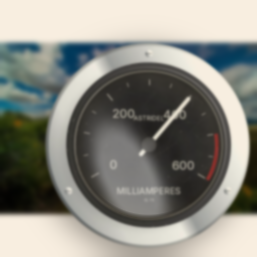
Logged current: **400** mA
